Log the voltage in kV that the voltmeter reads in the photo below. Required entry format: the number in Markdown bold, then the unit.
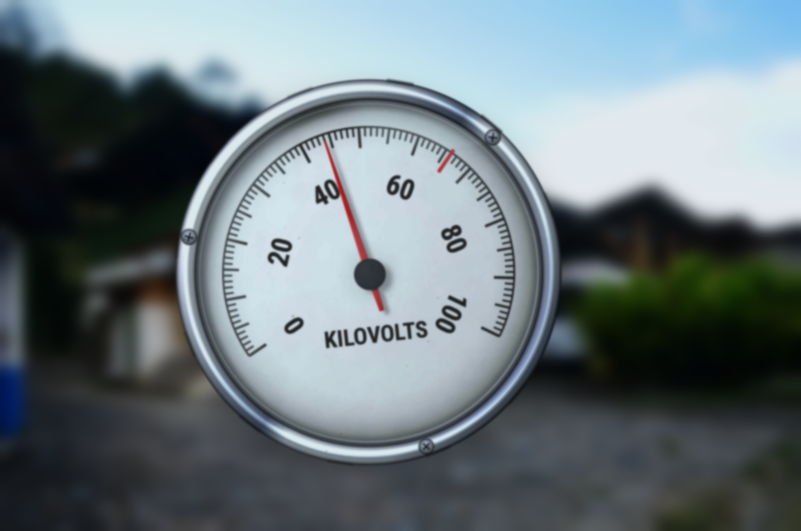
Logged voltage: **44** kV
